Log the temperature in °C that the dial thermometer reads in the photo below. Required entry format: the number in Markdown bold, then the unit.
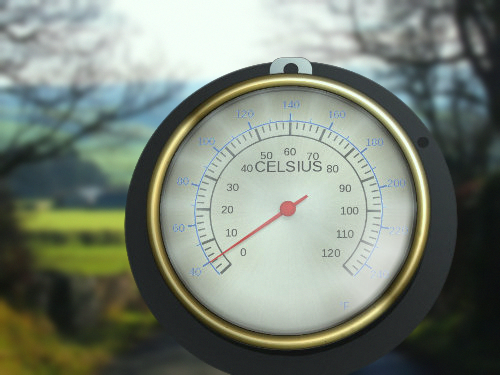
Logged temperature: **4** °C
